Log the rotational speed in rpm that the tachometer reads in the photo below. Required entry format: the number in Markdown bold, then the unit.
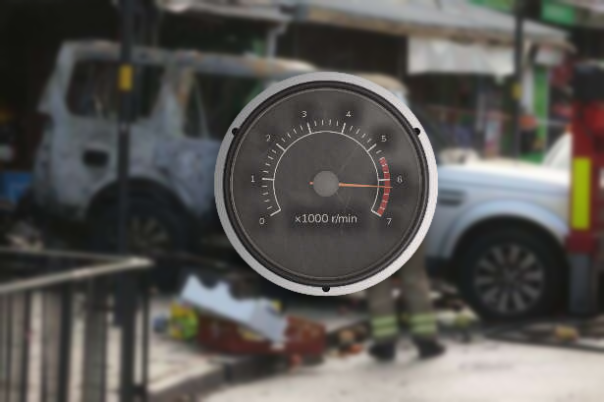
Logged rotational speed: **6200** rpm
